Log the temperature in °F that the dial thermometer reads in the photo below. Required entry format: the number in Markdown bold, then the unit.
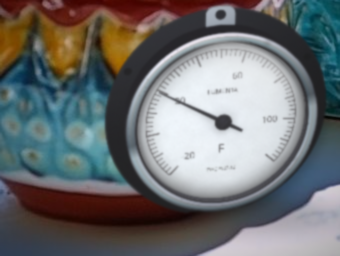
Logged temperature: **20** °F
